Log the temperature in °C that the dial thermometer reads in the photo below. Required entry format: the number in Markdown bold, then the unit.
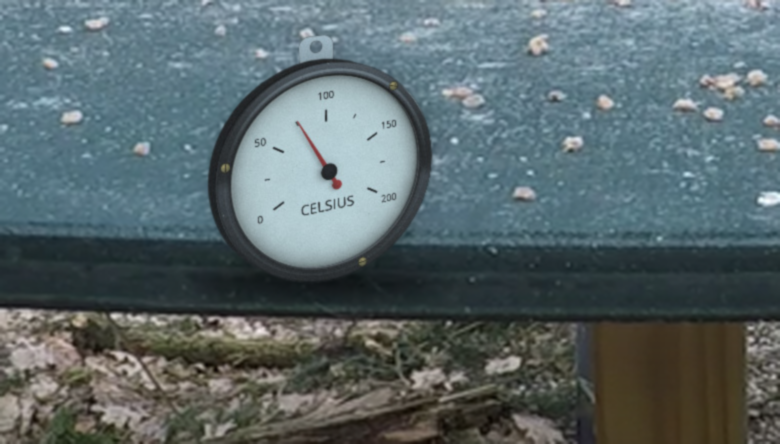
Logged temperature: **75** °C
